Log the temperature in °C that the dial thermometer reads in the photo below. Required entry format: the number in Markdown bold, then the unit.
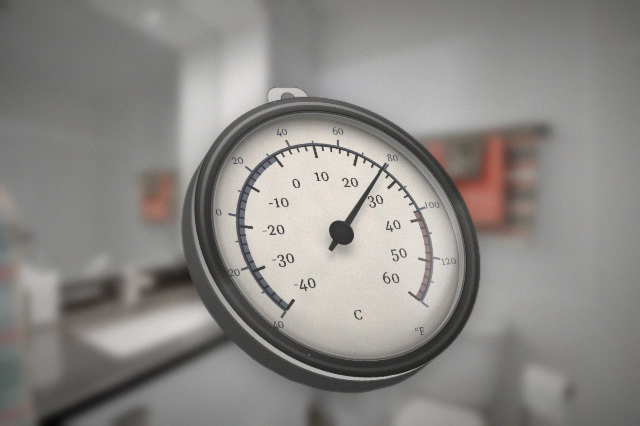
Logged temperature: **26** °C
